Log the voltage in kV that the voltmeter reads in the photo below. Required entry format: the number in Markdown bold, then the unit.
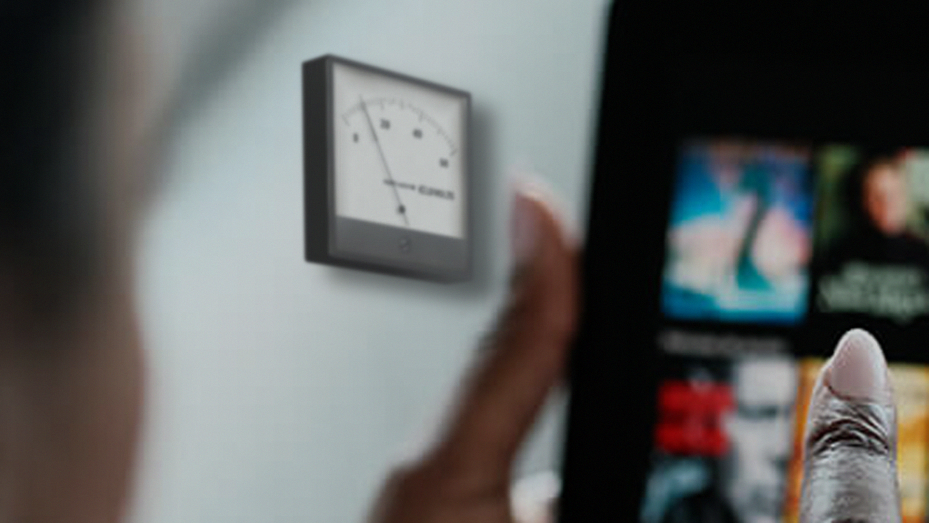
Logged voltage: **10** kV
